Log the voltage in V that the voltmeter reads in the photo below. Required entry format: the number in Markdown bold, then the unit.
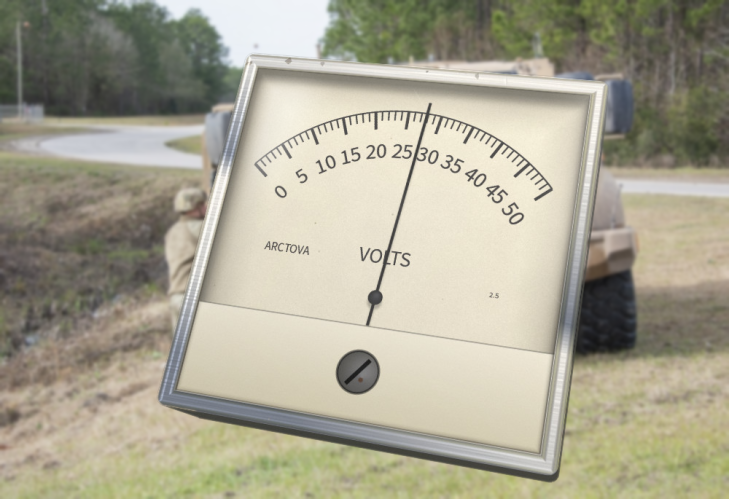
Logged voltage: **28** V
